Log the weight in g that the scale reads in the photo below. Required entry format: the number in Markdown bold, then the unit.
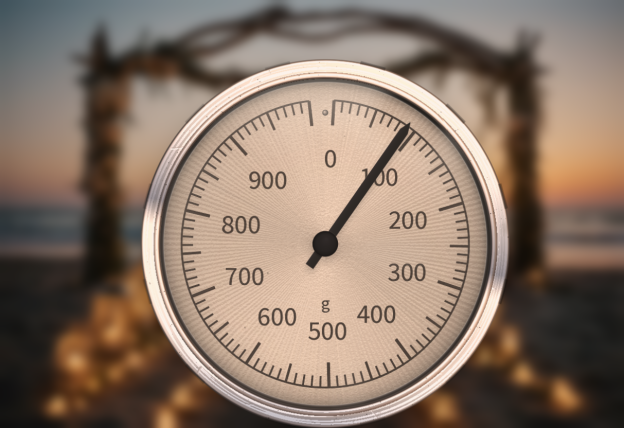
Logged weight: **90** g
